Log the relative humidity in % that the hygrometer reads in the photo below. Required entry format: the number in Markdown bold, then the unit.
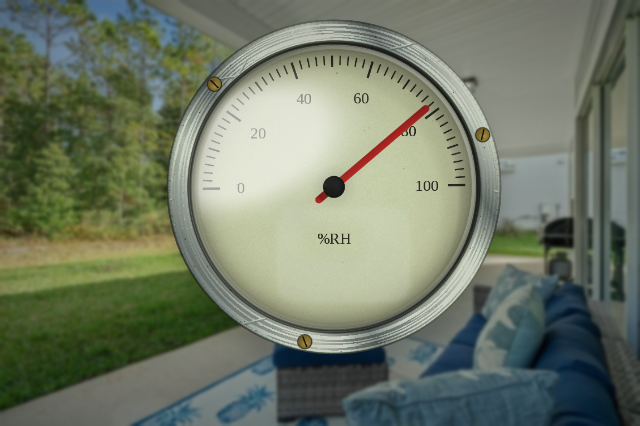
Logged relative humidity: **78** %
